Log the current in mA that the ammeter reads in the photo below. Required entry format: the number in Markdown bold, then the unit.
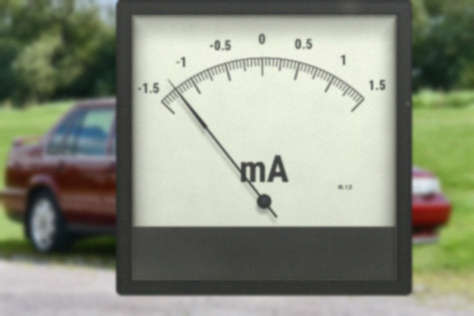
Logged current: **-1.25** mA
